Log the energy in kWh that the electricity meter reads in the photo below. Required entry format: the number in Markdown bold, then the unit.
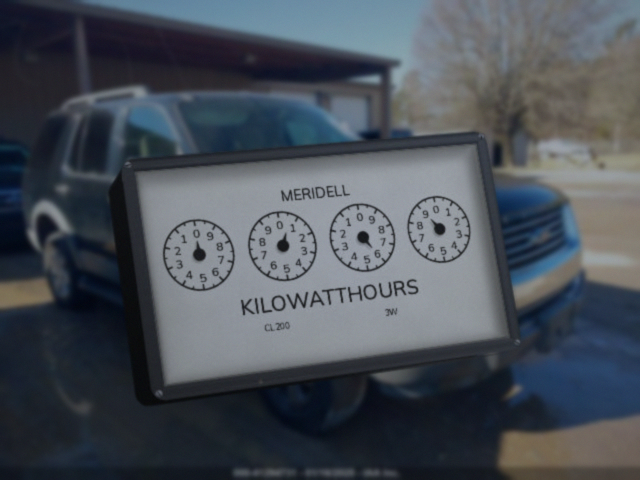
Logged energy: **59** kWh
